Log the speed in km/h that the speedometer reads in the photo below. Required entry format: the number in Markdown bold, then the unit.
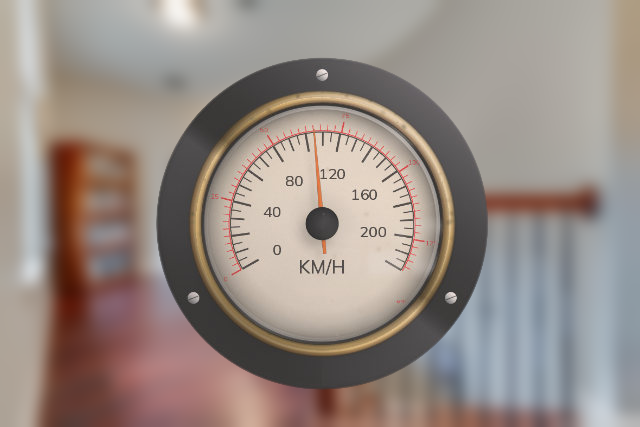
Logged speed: **105** km/h
